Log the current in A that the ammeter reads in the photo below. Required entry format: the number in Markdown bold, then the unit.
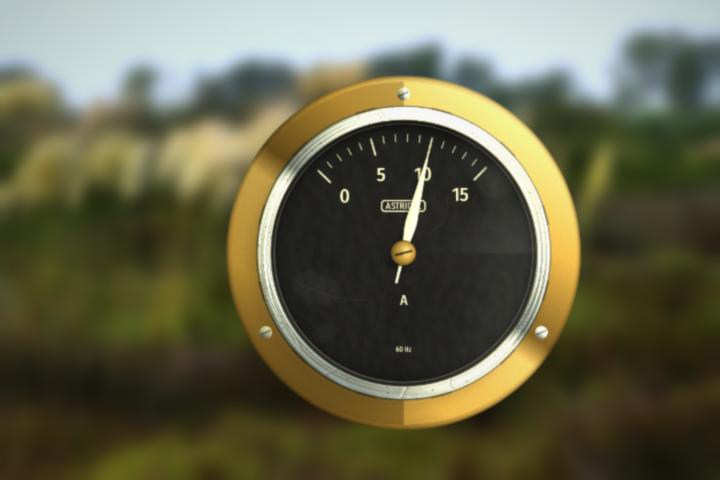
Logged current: **10** A
